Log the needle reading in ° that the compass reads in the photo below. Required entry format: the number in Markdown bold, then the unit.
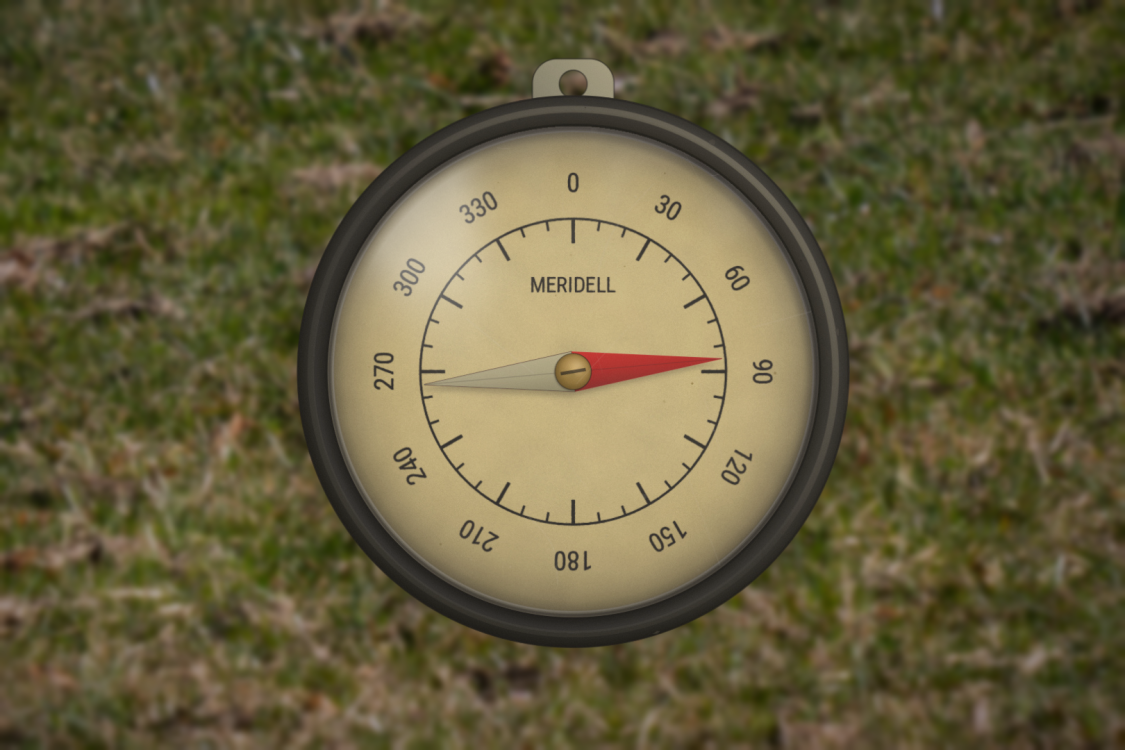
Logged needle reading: **85** °
